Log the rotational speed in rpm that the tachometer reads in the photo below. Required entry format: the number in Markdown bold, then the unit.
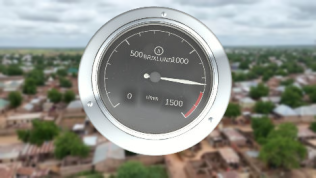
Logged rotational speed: **1250** rpm
